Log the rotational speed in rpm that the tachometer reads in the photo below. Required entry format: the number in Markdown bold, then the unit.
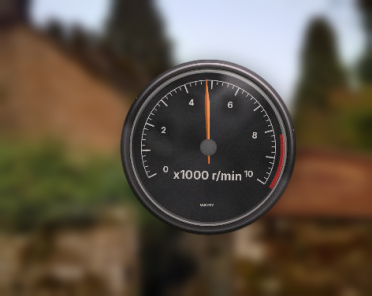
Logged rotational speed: **4800** rpm
